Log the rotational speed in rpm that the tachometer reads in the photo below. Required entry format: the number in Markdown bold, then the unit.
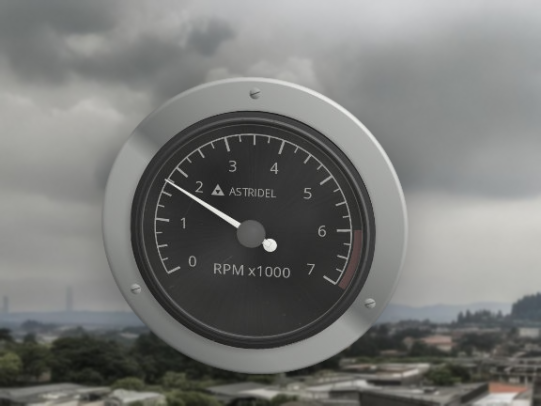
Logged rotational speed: **1750** rpm
